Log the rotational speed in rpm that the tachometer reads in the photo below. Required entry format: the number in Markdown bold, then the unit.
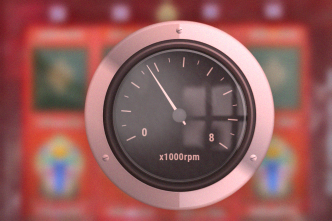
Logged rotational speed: **2750** rpm
